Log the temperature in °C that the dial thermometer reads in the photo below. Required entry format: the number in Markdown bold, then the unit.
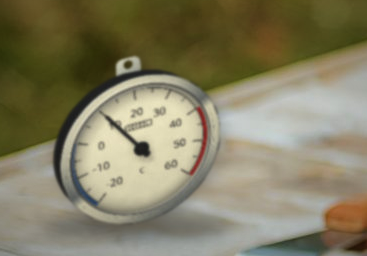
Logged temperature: **10** °C
